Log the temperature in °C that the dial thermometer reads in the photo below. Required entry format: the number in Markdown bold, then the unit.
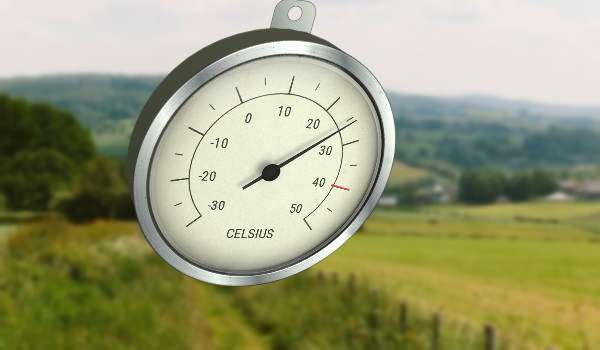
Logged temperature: **25** °C
